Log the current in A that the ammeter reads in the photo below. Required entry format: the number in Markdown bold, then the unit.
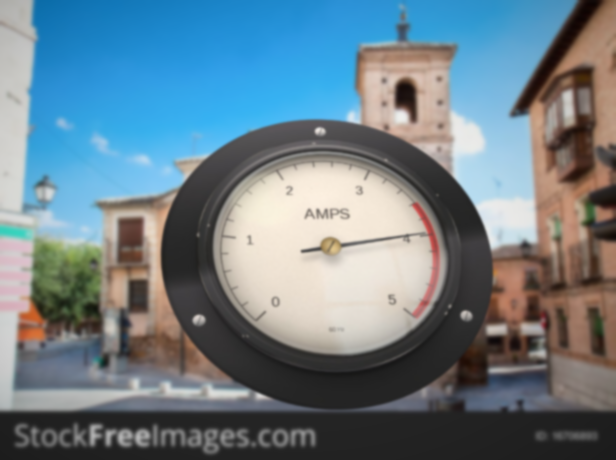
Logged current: **4** A
